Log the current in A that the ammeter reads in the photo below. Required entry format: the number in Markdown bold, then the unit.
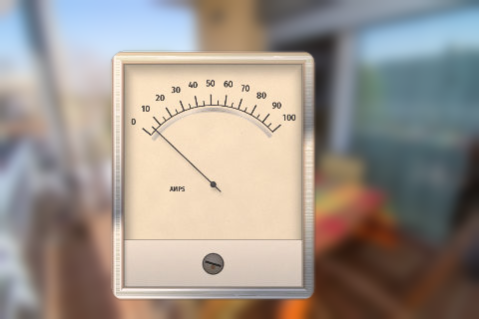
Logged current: **5** A
